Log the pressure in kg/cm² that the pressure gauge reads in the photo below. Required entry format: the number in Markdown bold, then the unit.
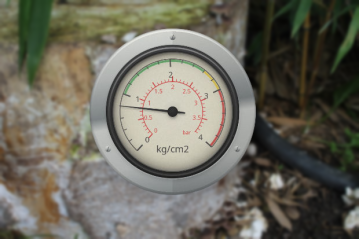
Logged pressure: **0.8** kg/cm²
